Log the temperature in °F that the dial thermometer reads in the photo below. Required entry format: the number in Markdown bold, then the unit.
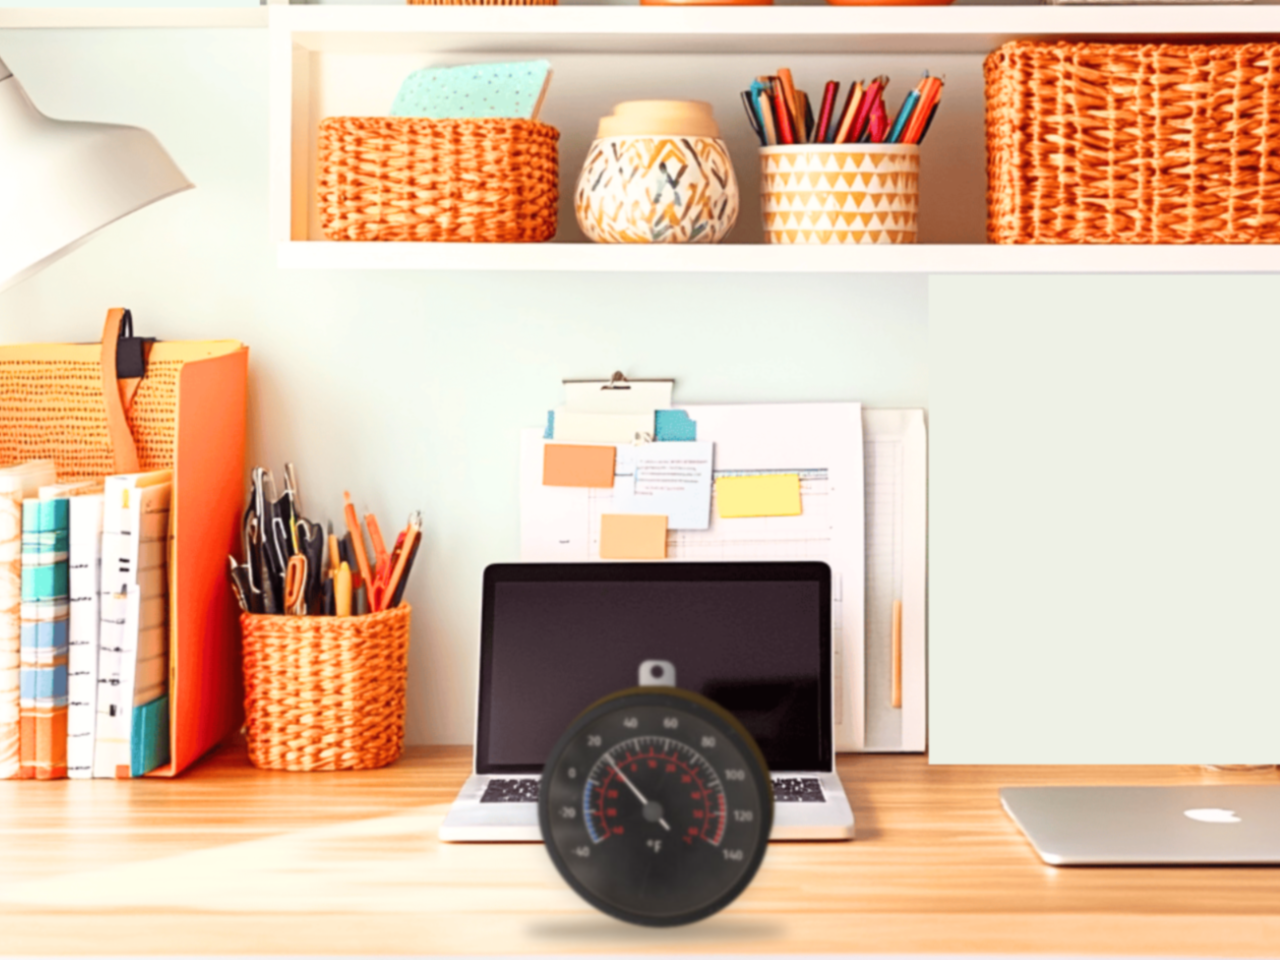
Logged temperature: **20** °F
